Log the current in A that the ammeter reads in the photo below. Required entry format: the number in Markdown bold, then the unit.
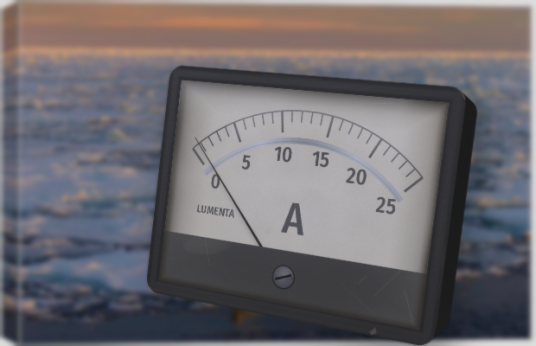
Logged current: **1** A
